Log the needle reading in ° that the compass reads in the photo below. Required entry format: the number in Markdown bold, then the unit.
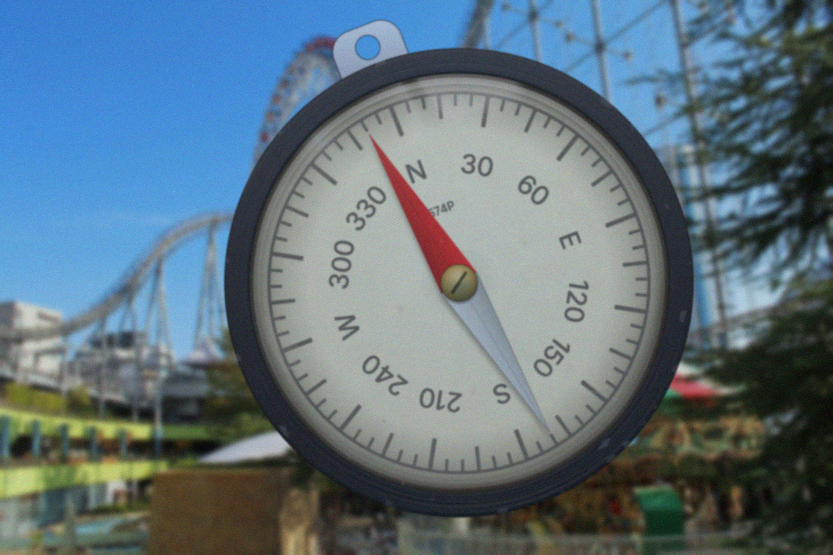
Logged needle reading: **350** °
